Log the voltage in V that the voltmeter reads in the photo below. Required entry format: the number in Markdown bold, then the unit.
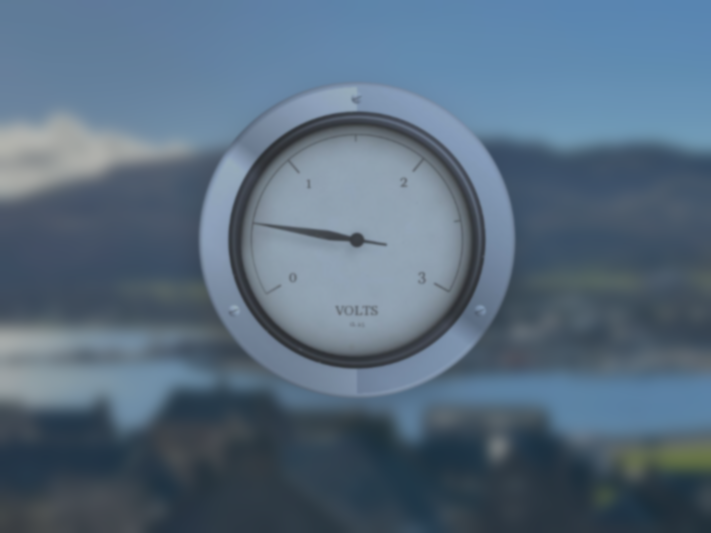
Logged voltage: **0.5** V
